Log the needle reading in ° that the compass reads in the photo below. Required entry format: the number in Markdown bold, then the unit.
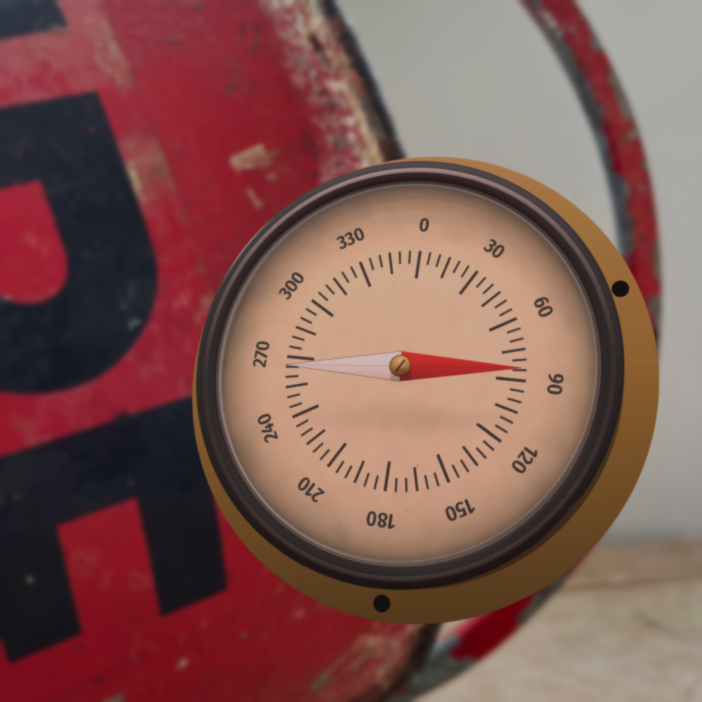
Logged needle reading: **85** °
